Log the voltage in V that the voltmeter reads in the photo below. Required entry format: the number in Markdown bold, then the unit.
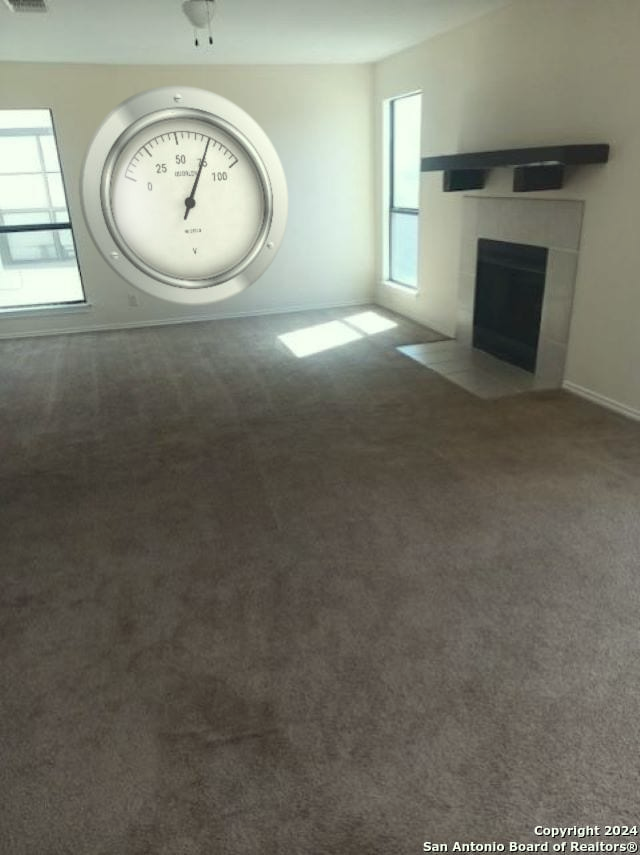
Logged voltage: **75** V
